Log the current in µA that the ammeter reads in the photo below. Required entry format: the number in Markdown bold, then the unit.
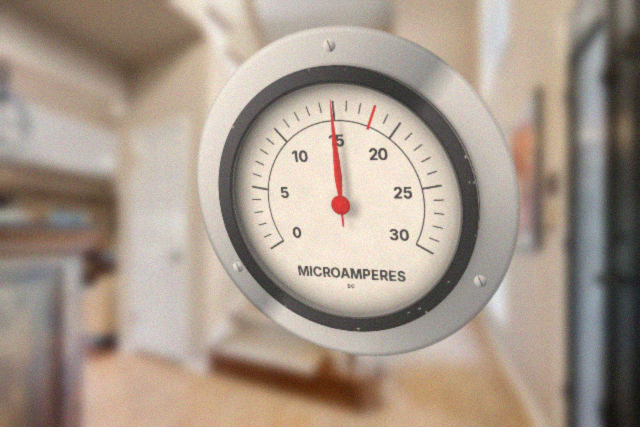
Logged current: **15** µA
